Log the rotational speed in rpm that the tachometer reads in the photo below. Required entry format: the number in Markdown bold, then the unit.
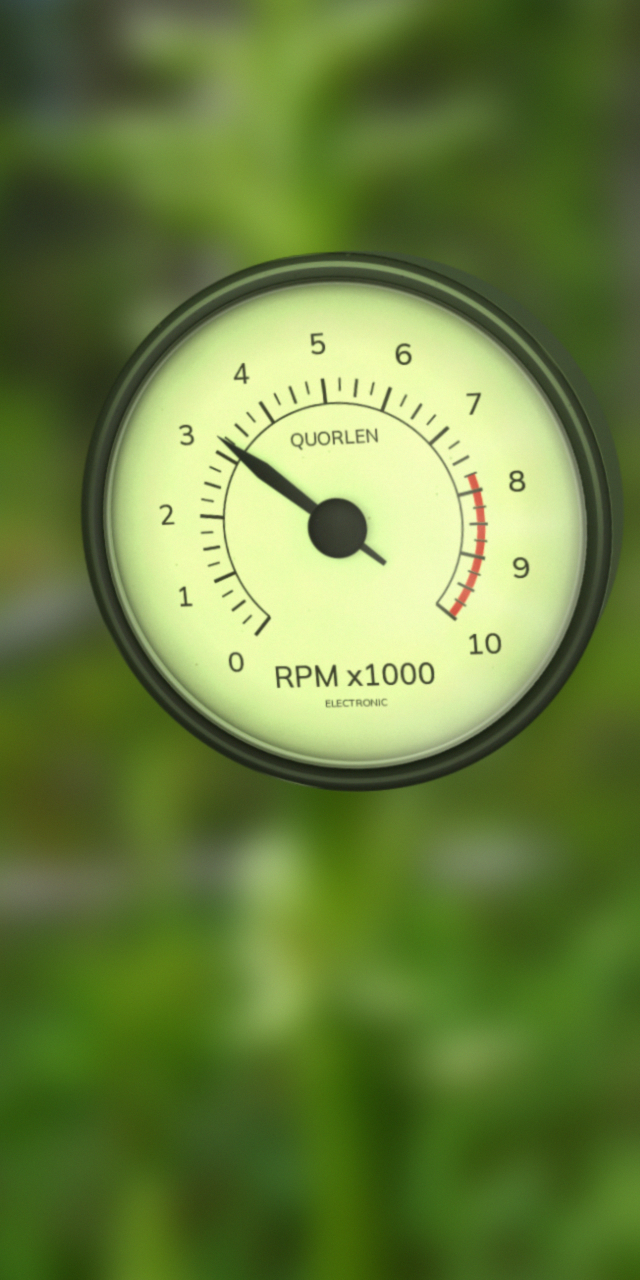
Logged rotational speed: **3250** rpm
